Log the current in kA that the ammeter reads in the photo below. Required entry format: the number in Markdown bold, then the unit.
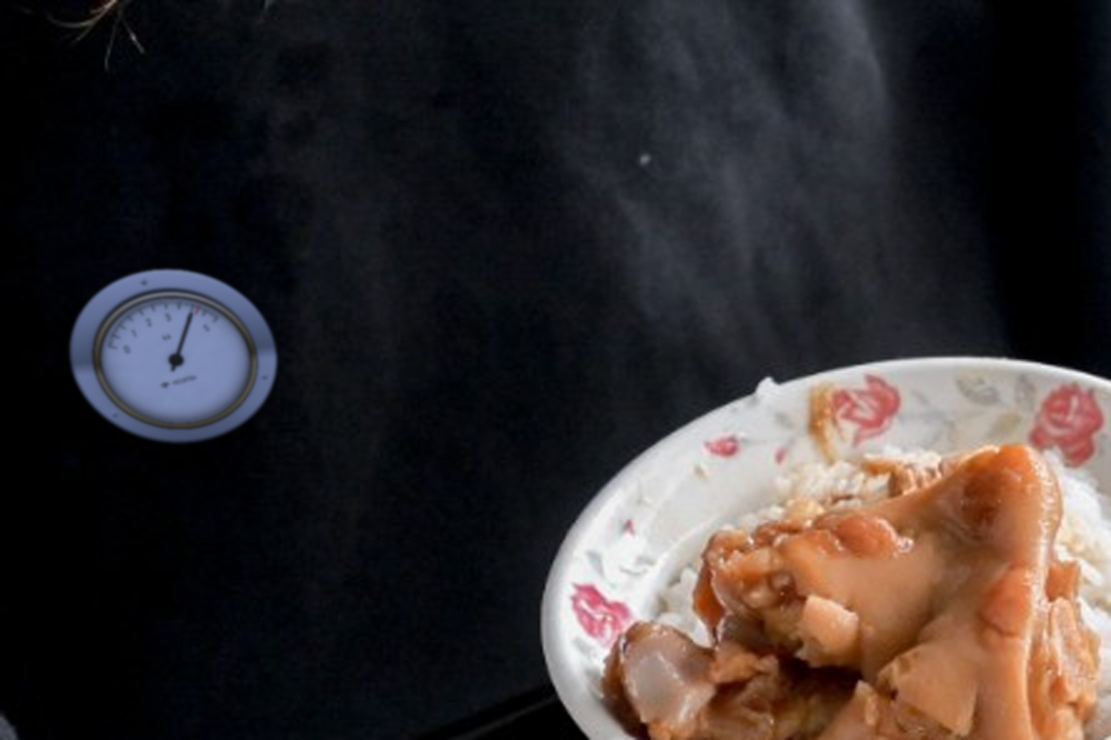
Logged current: **4** kA
